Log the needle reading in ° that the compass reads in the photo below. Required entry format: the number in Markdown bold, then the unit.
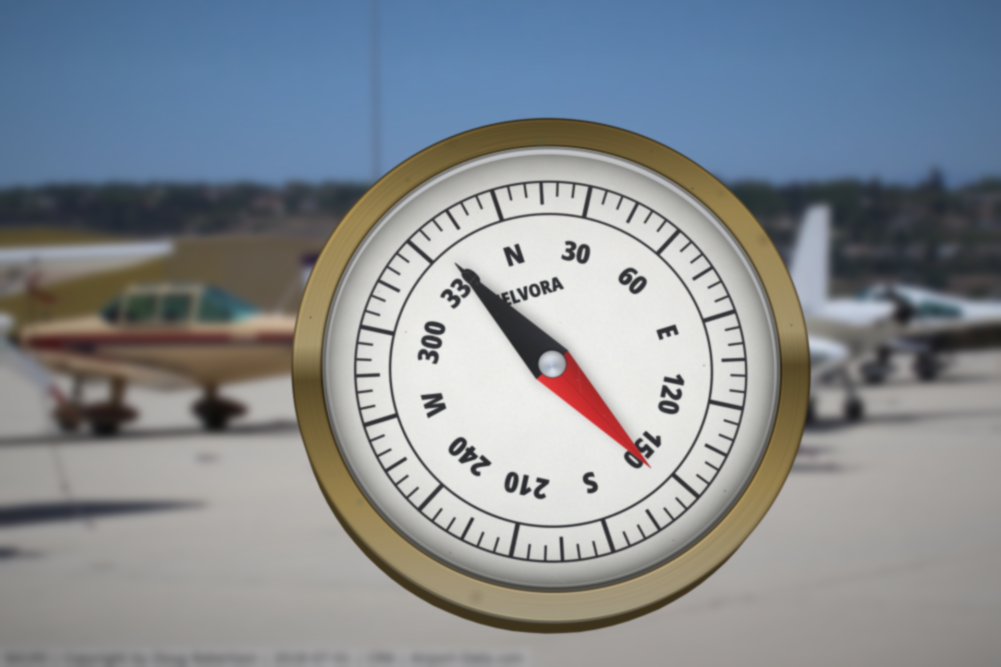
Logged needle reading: **155** °
